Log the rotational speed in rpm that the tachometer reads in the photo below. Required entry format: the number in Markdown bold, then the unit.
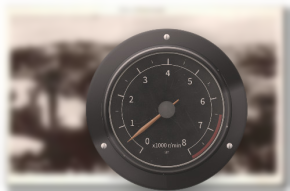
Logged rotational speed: **500** rpm
